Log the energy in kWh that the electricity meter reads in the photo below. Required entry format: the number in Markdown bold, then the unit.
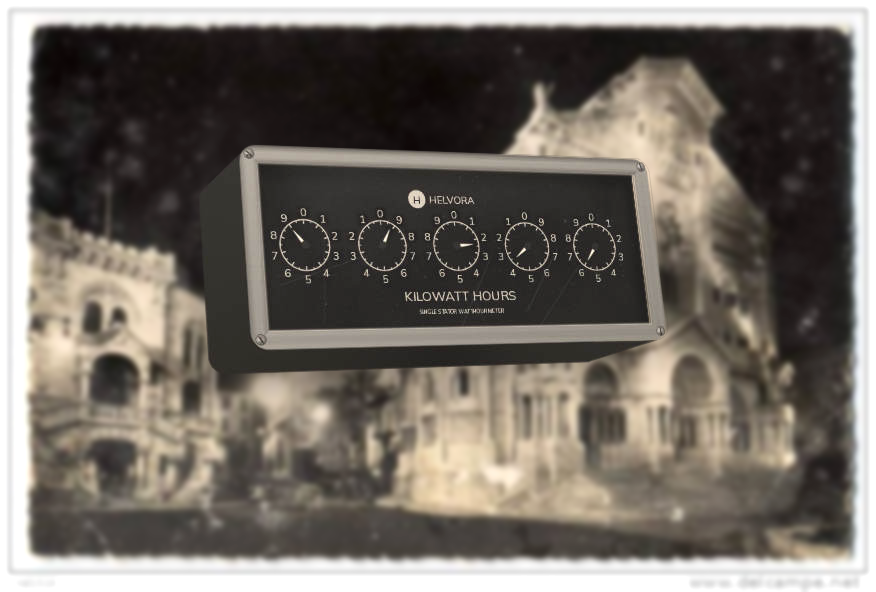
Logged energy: **89236** kWh
